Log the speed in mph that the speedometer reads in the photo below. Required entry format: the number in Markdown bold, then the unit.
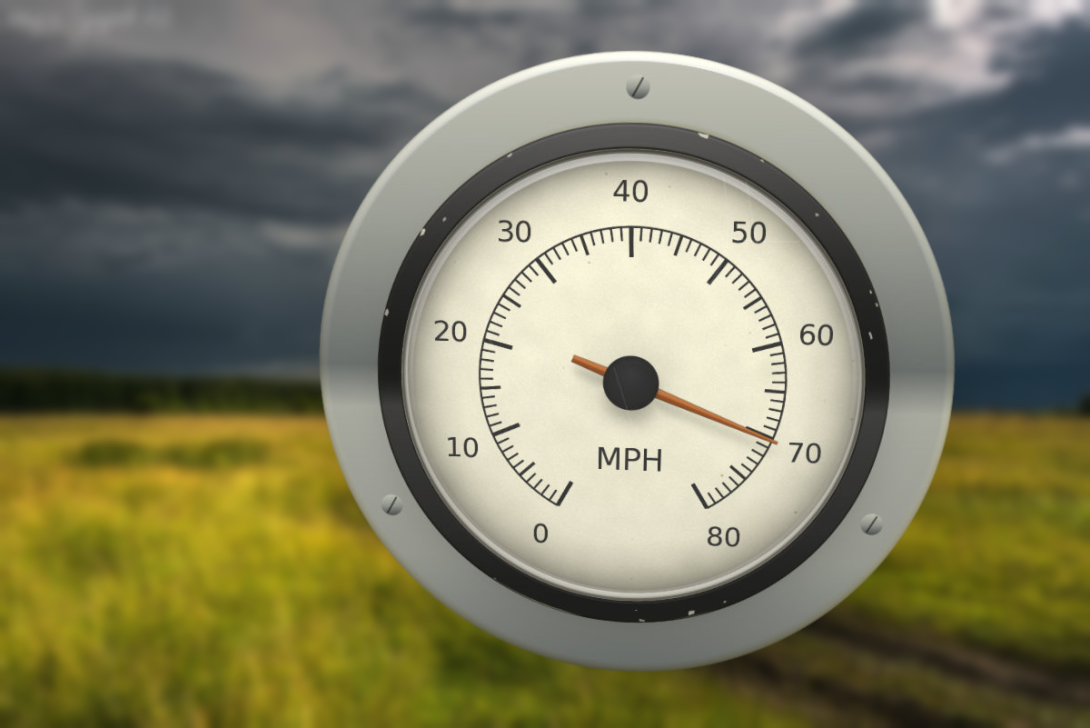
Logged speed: **70** mph
